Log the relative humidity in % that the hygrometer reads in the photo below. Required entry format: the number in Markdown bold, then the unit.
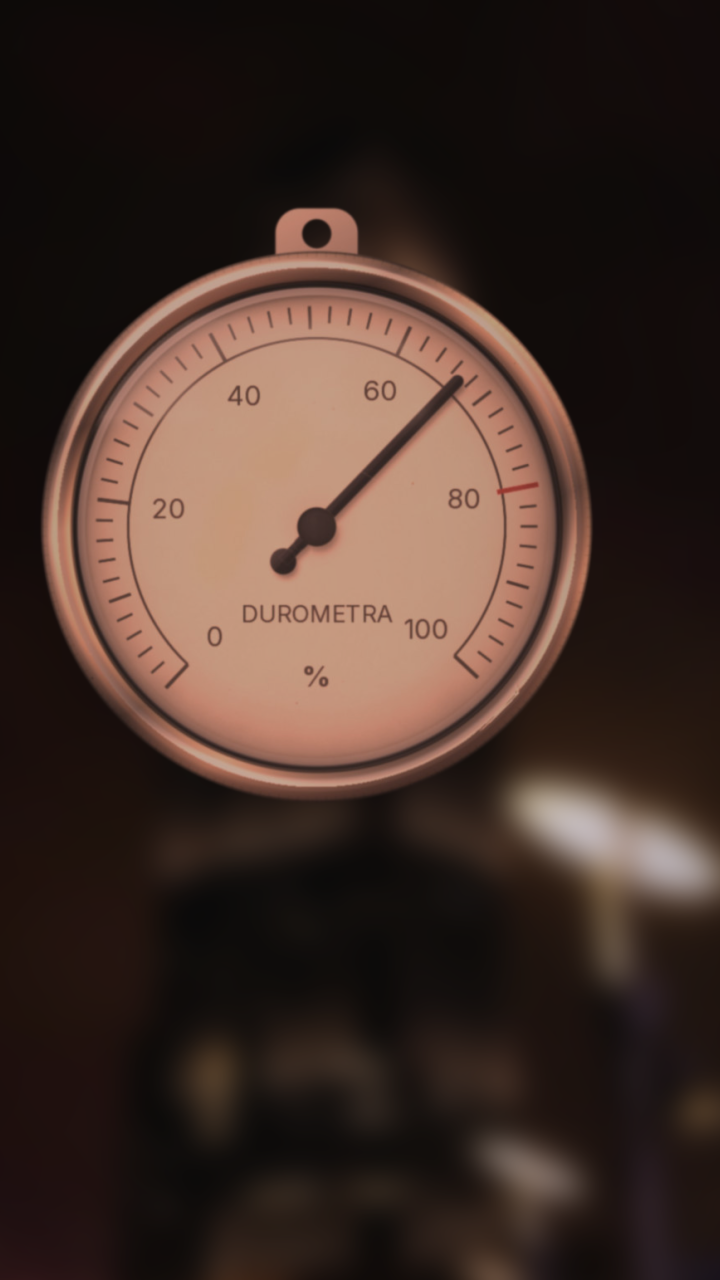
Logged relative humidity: **67** %
